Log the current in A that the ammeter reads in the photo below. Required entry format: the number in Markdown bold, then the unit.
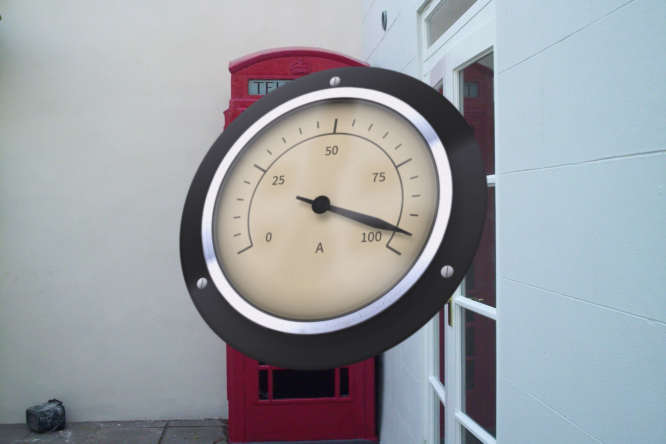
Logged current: **95** A
